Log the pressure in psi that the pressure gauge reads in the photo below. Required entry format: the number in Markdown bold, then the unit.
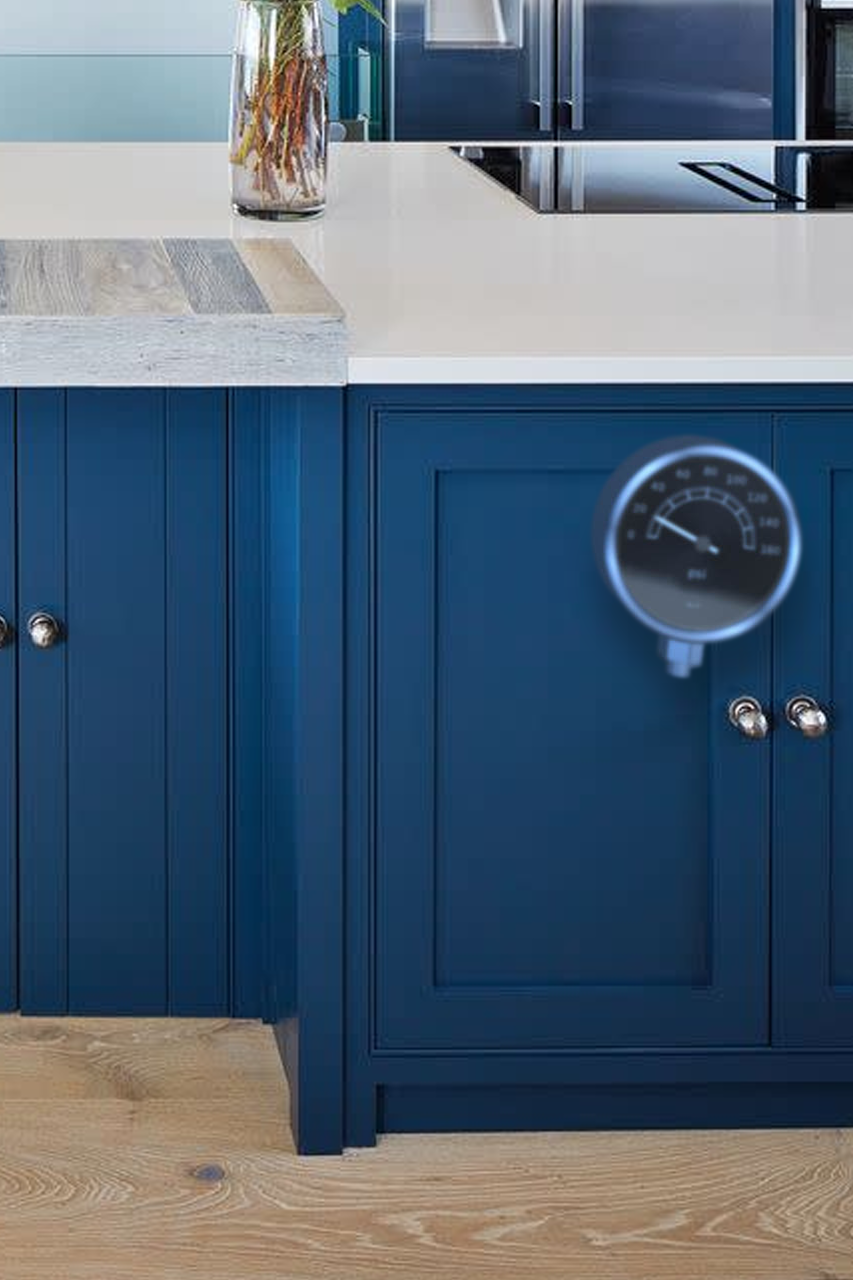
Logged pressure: **20** psi
